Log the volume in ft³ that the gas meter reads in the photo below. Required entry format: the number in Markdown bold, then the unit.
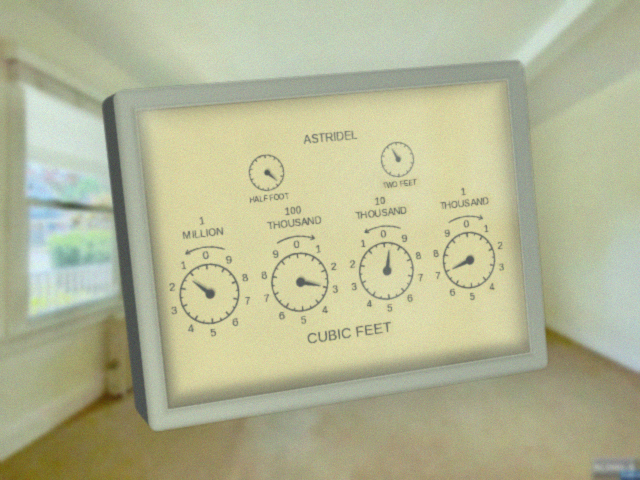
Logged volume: **129700** ft³
